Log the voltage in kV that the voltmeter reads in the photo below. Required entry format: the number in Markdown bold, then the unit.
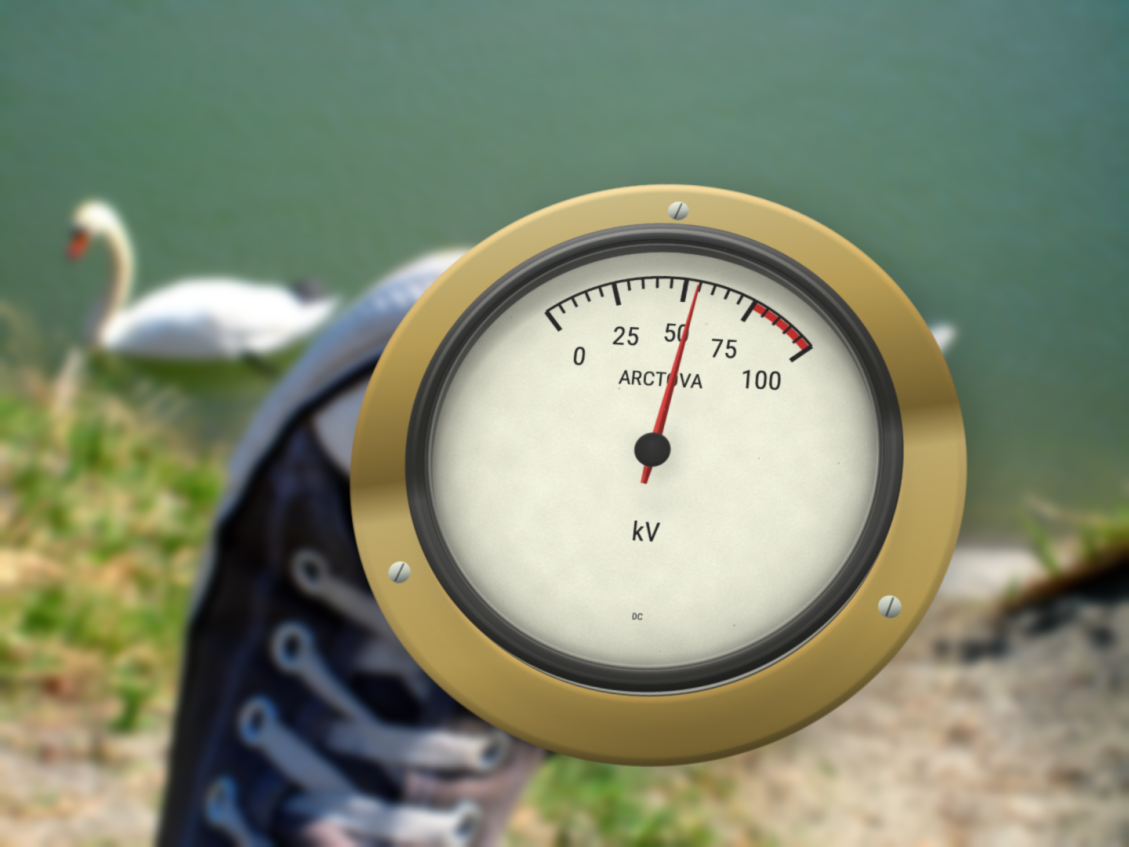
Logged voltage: **55** kV
